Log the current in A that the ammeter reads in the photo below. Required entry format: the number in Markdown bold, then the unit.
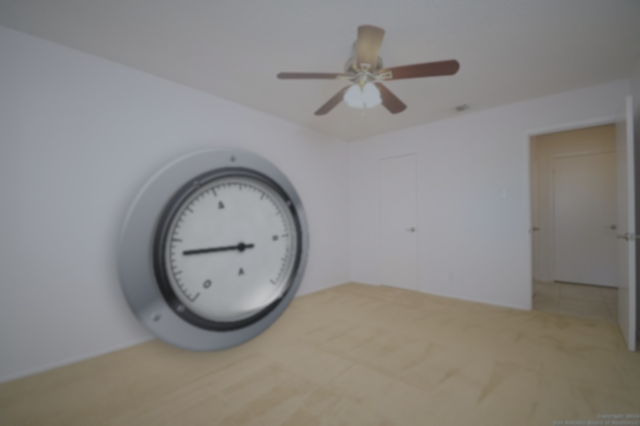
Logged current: **1.6** A
